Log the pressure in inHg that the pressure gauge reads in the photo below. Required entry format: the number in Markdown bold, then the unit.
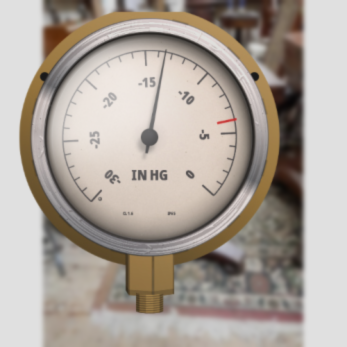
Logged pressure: **-13.5** inHg
